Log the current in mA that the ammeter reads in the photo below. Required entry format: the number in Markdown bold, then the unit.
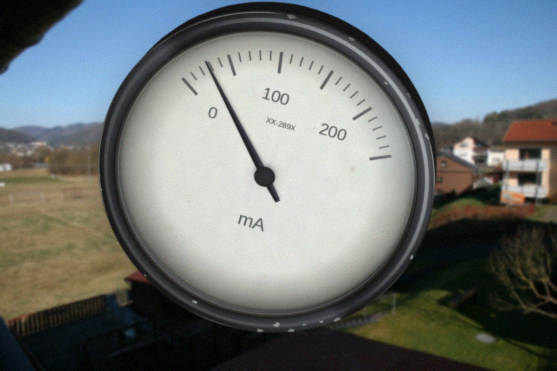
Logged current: **30** mA
